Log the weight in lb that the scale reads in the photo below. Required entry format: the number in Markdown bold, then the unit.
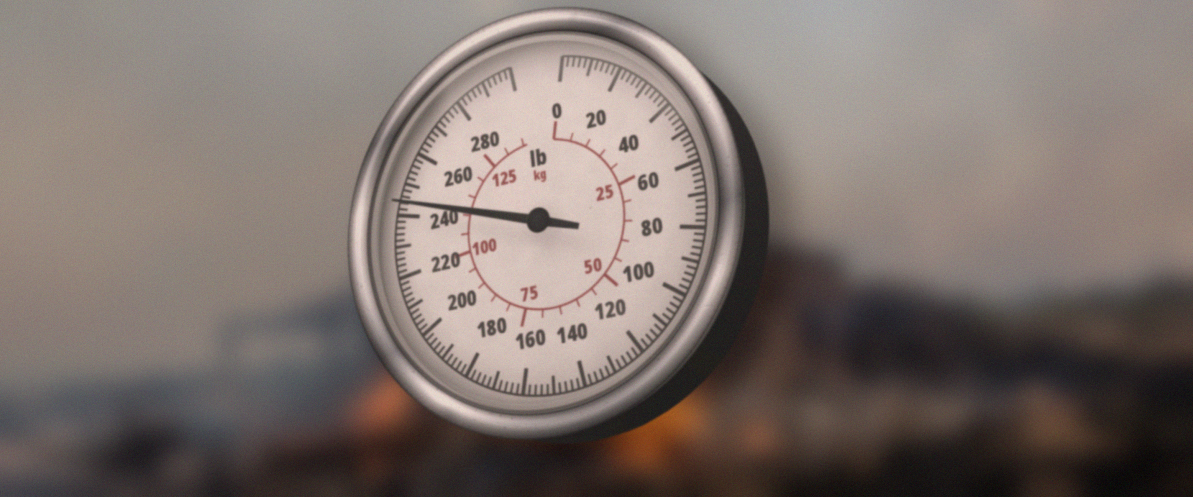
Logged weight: **244** lb
